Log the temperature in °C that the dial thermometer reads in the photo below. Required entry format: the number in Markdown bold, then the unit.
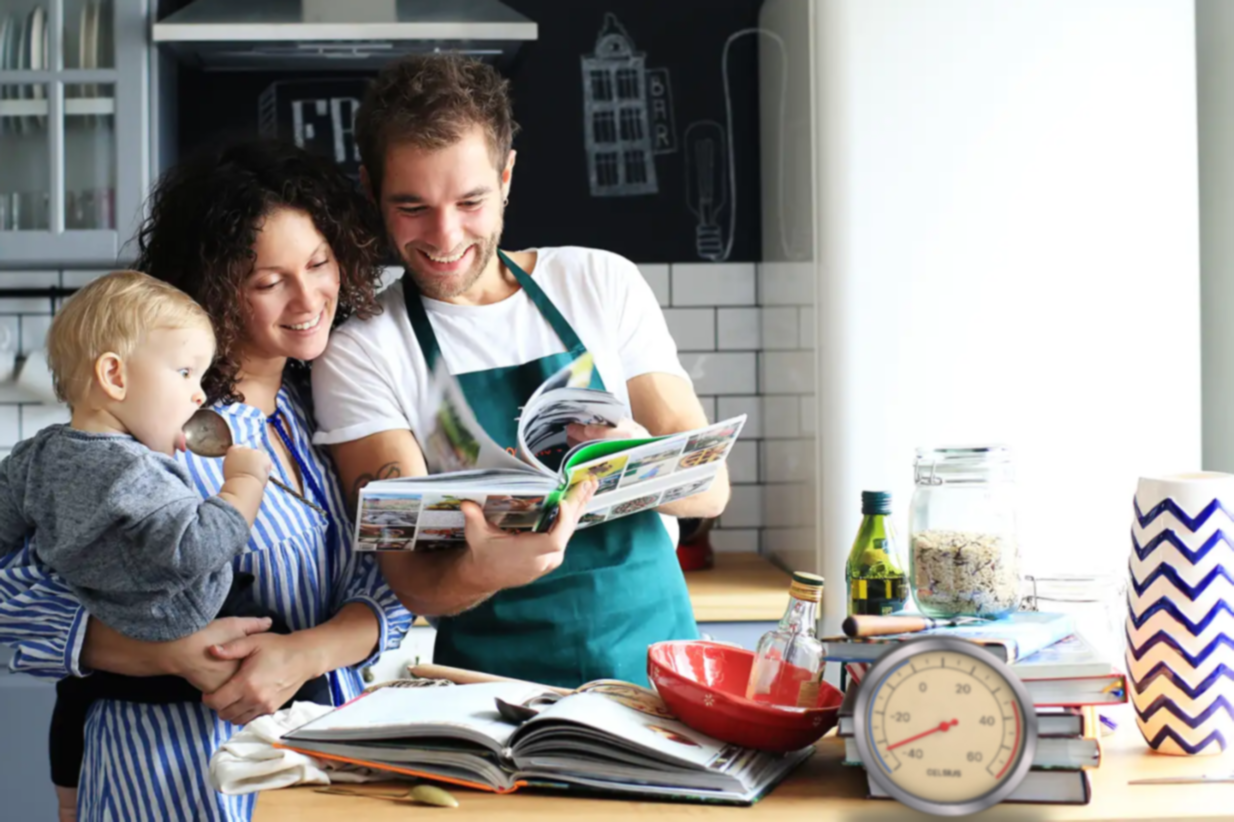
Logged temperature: **-32.5** °C
